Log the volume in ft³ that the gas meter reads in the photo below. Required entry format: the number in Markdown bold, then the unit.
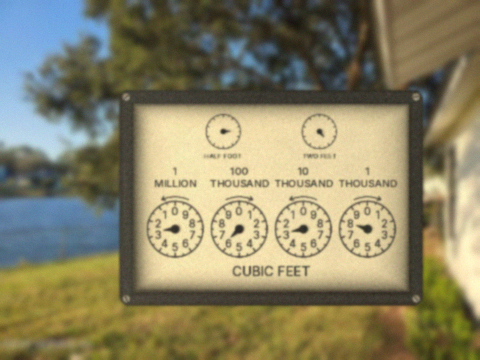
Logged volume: **262800** ft³
